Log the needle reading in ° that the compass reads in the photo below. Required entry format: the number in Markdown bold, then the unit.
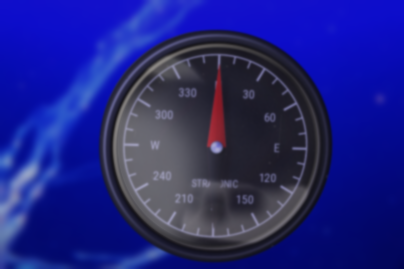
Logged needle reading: **0** °
